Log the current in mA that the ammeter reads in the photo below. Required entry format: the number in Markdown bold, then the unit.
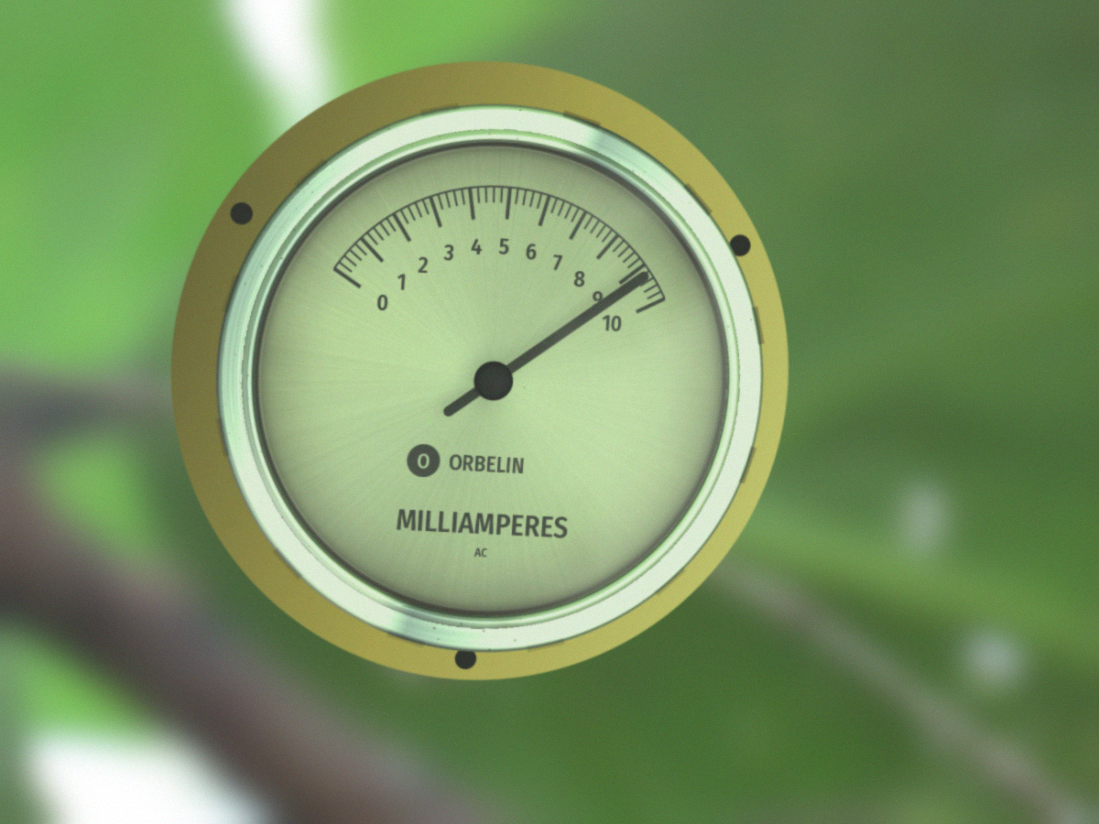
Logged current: **9.2** mA
